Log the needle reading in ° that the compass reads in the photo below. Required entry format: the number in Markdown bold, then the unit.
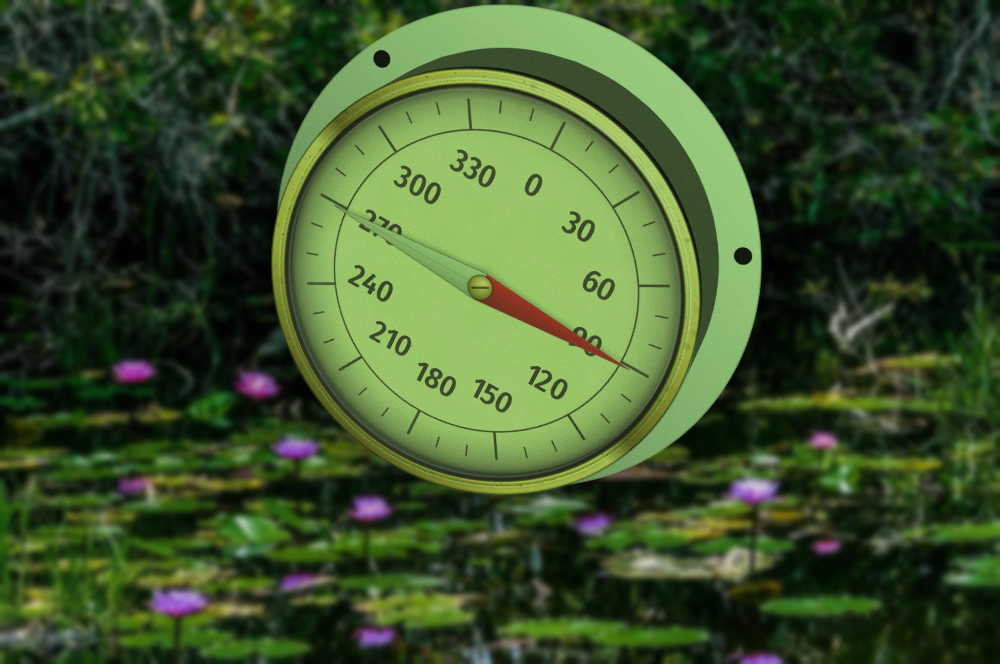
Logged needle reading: **90** °
